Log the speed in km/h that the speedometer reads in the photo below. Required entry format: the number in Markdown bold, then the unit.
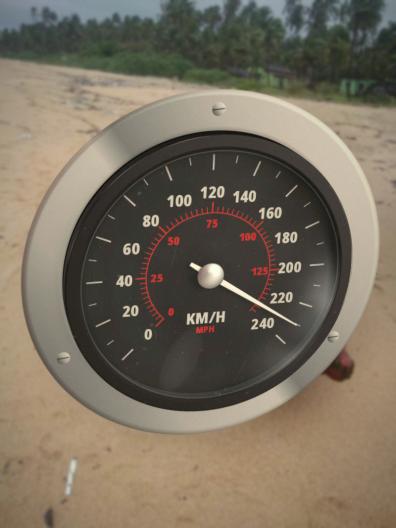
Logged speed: **230** km/h
